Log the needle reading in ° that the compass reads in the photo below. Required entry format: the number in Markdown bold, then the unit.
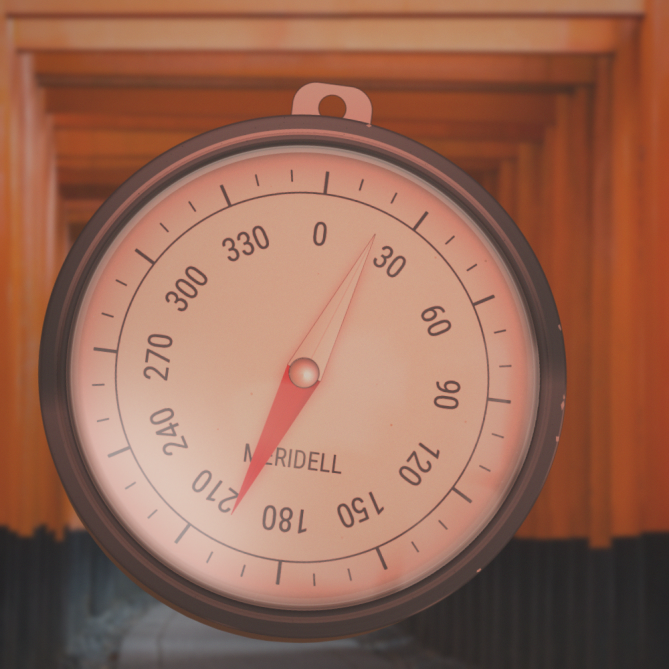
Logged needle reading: **200** °
